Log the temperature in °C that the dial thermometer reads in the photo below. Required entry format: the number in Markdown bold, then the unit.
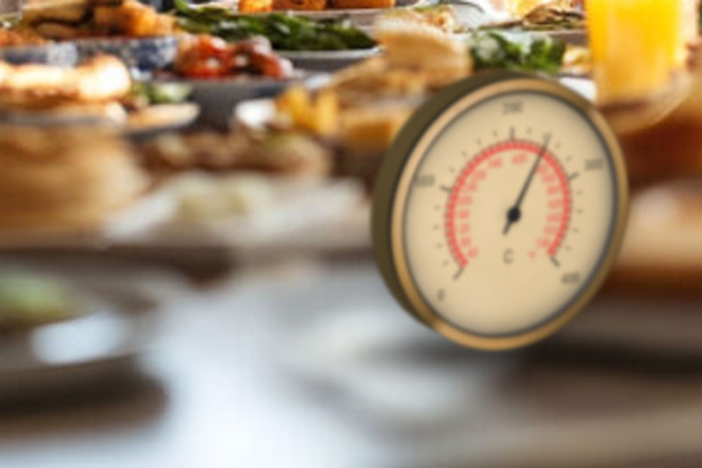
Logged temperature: **240** °C
